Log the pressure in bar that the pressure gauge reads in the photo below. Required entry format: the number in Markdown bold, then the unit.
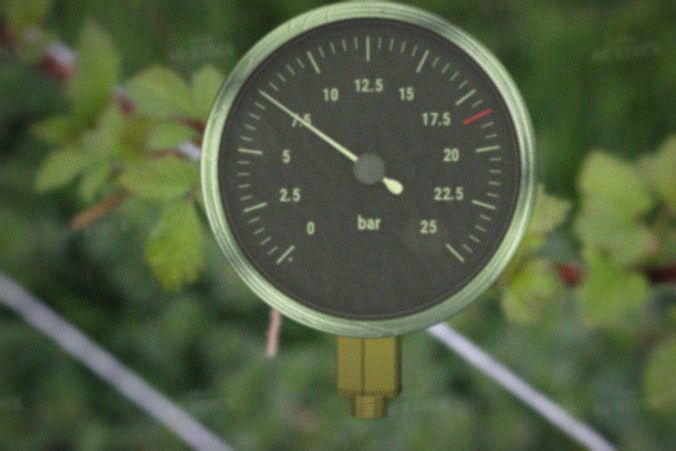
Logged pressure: **7.5** bar
